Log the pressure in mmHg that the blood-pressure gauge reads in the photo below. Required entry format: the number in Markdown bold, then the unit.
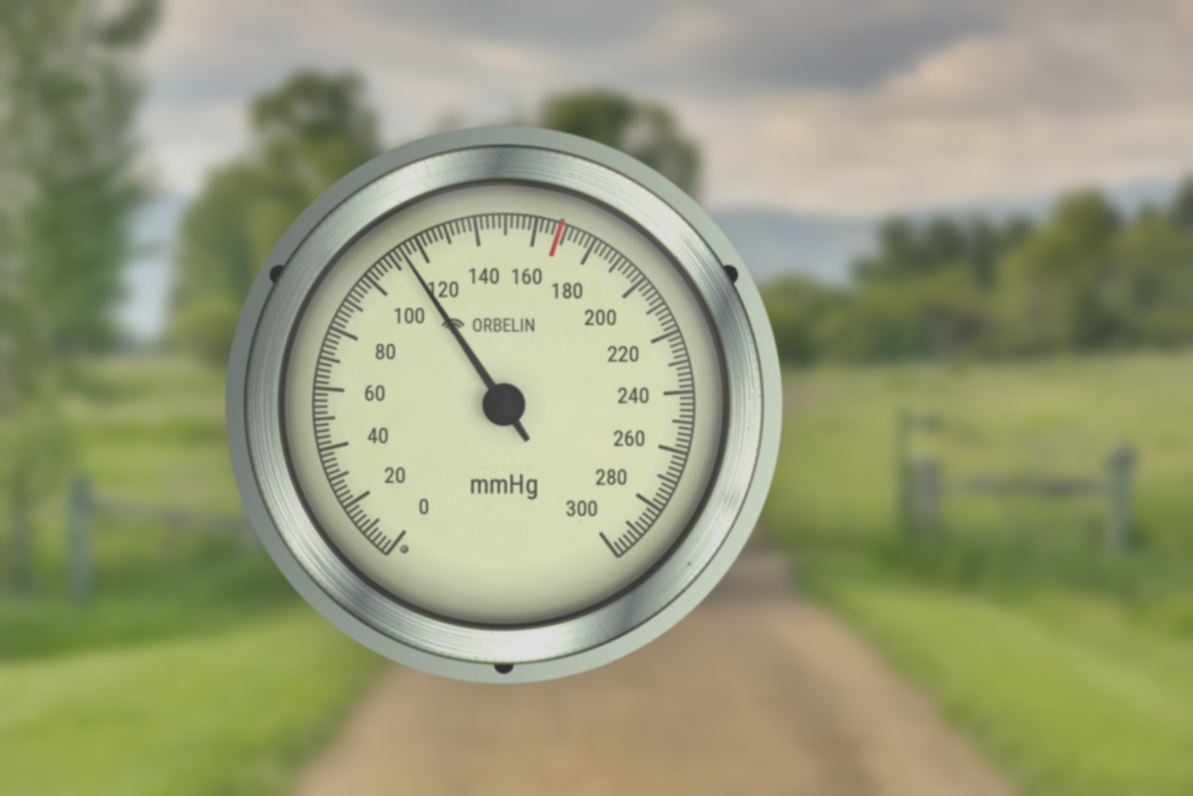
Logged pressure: **114** mmHg
